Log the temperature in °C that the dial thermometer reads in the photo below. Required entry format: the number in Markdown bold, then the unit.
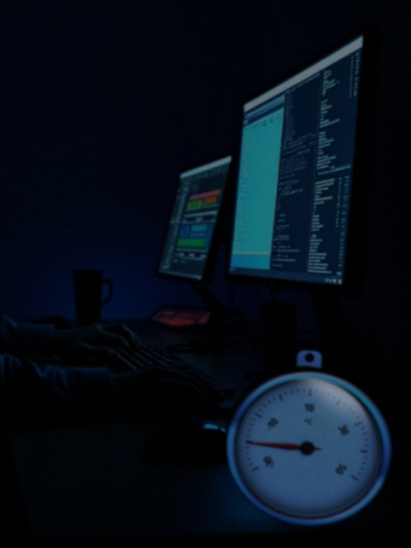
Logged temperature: **-20** °C
